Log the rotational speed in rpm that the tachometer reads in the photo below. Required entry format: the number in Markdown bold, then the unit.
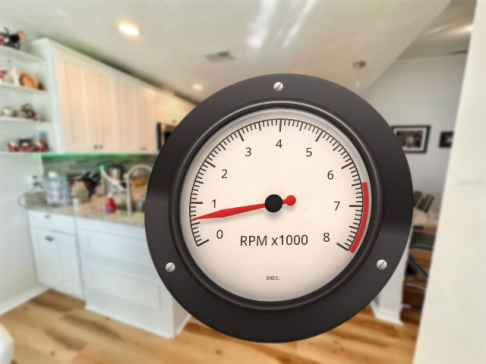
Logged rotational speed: **600** rpm
